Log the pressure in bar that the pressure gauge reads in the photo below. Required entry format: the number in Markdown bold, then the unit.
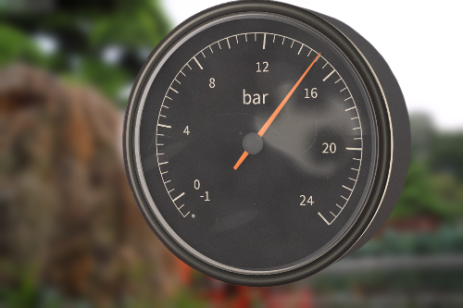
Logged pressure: **15** bar
